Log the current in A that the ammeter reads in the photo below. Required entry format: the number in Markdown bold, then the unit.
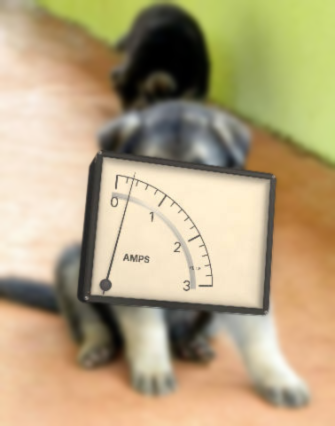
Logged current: **0.3** A
